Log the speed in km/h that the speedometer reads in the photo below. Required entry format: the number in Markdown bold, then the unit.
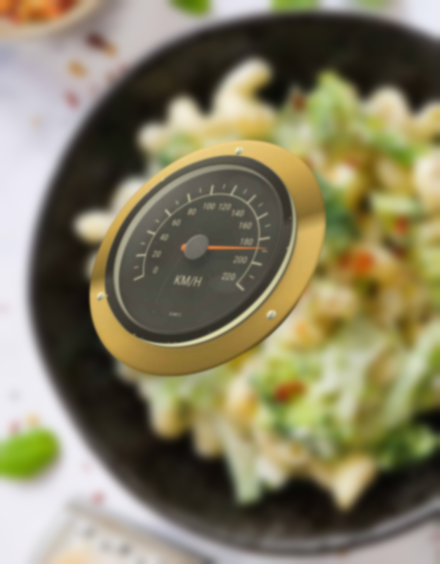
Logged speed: **190** km/h
